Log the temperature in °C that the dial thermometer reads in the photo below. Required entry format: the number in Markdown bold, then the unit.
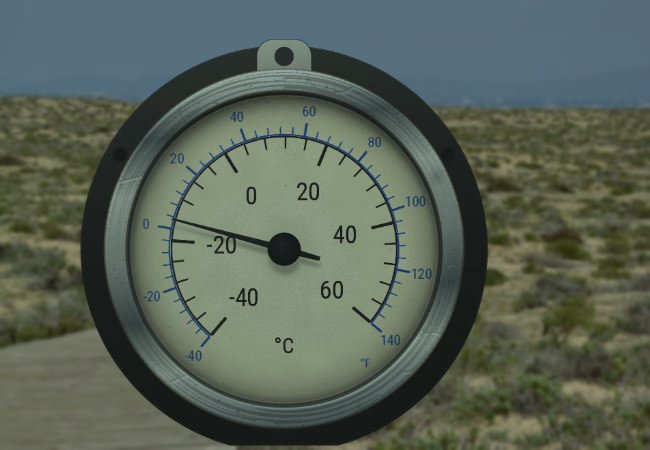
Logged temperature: **-16** °C
